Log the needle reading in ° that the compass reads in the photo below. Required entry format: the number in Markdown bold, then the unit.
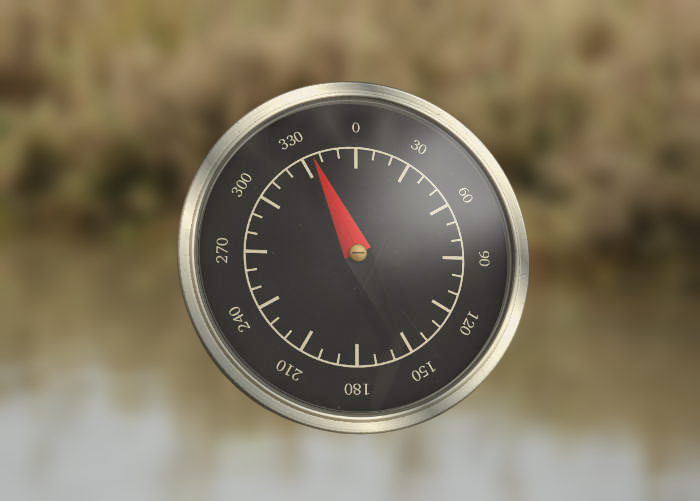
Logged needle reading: **335** °
